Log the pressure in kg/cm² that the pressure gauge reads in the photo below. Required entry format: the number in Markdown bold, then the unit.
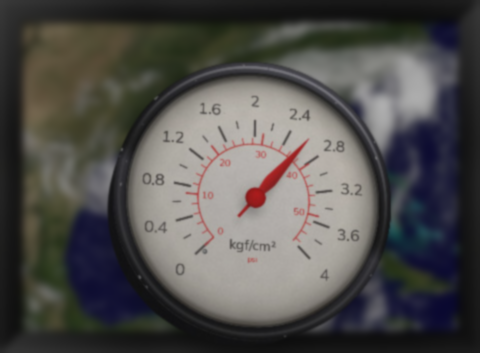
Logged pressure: **2.6** kg/cm²
